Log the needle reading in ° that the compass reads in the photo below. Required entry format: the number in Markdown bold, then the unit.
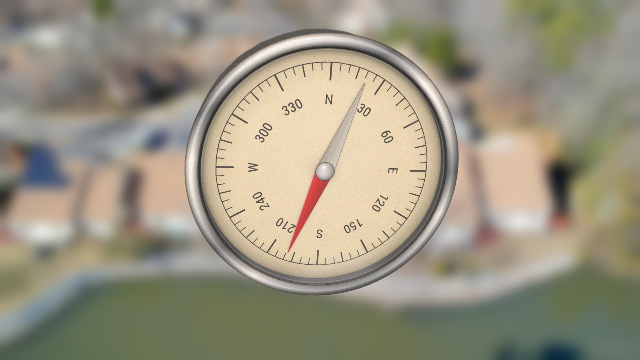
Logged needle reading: **200** °
